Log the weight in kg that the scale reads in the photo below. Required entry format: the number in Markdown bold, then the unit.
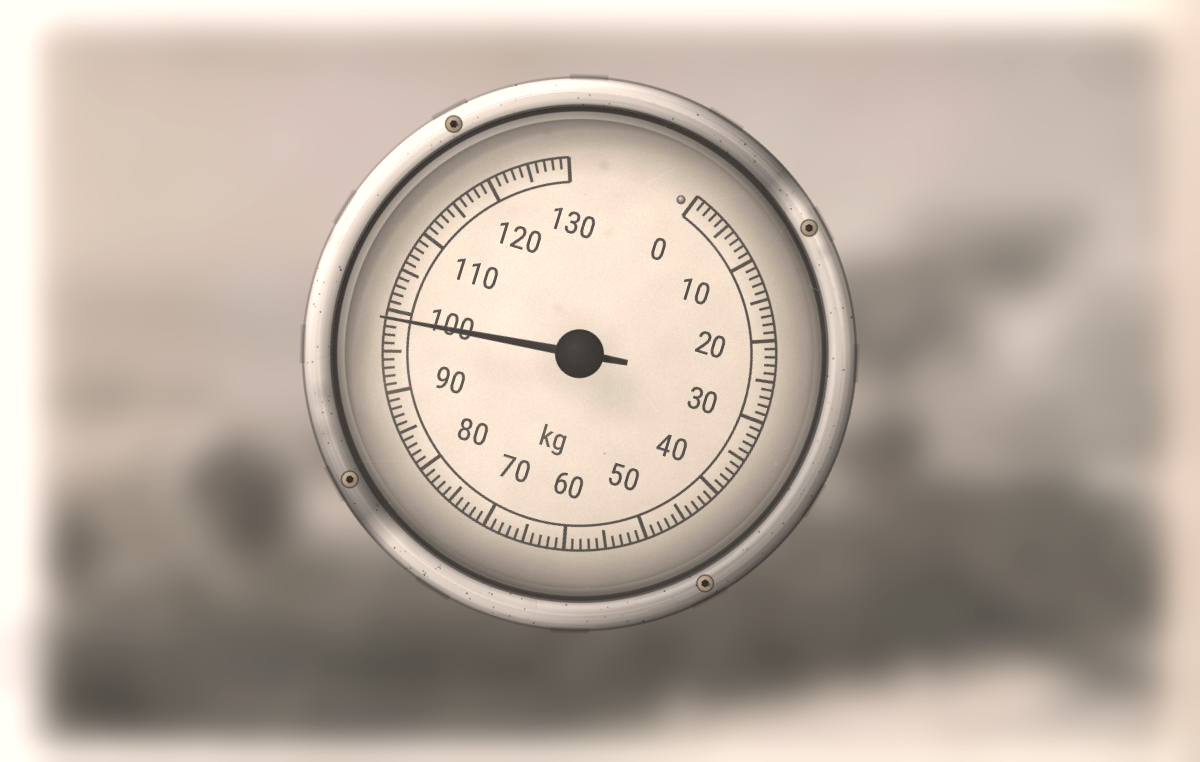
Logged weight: **99** kg
